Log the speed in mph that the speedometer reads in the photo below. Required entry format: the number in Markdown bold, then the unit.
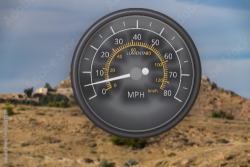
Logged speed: **5** mph
